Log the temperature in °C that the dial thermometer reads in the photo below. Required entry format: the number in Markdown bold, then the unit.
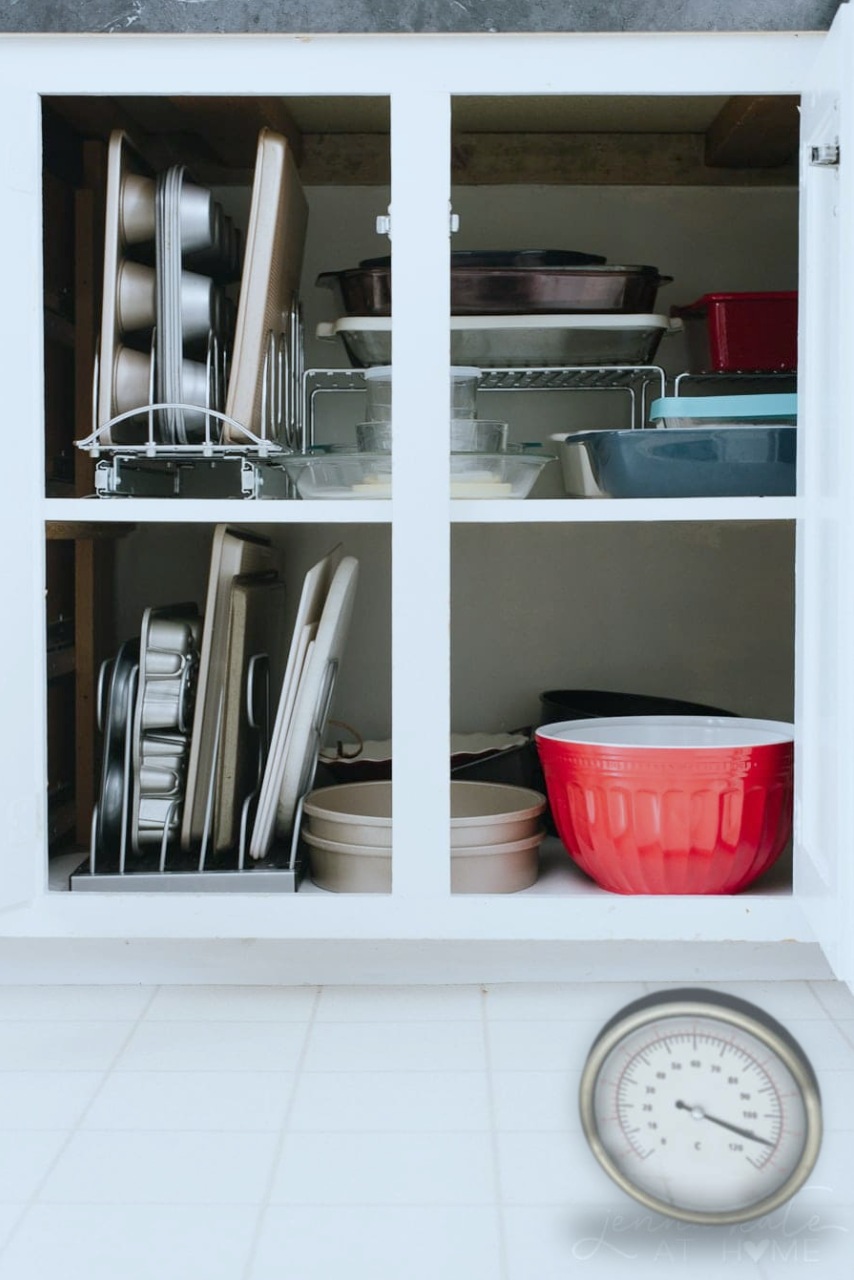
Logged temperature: **110** °C
